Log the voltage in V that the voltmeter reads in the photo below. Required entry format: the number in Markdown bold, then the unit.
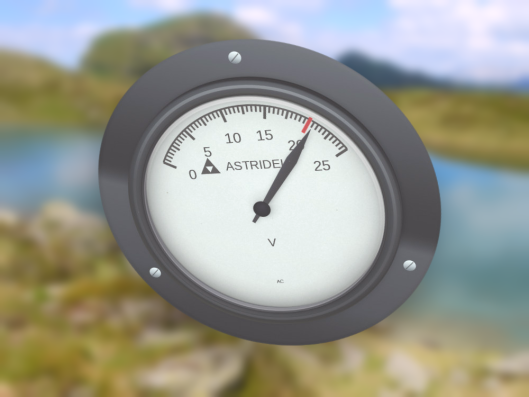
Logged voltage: **20.5** V
